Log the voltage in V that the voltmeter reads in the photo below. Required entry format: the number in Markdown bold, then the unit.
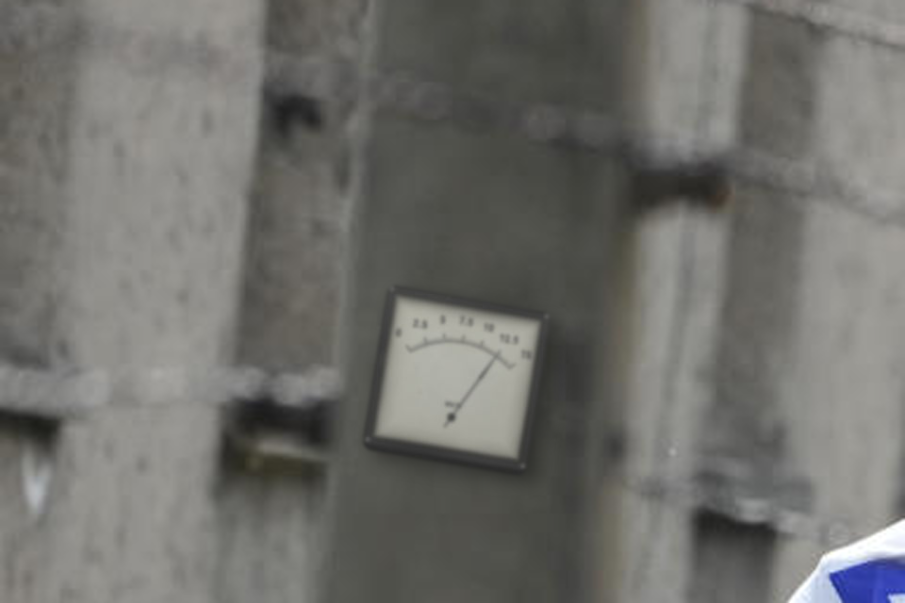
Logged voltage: **12.5** V
